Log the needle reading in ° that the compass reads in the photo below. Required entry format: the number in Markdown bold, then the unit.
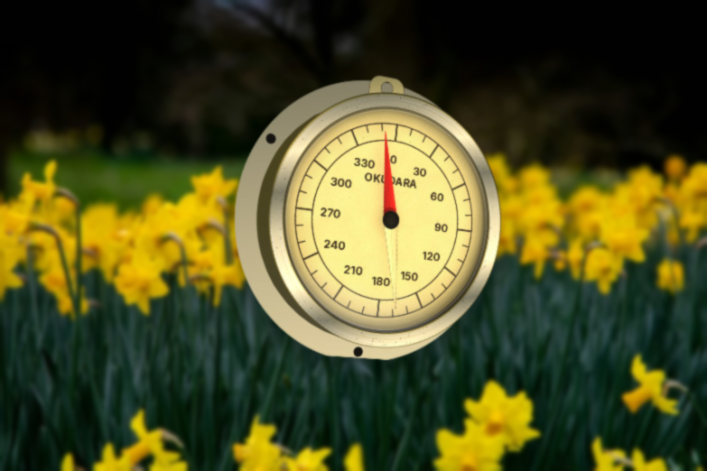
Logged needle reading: **350** °
